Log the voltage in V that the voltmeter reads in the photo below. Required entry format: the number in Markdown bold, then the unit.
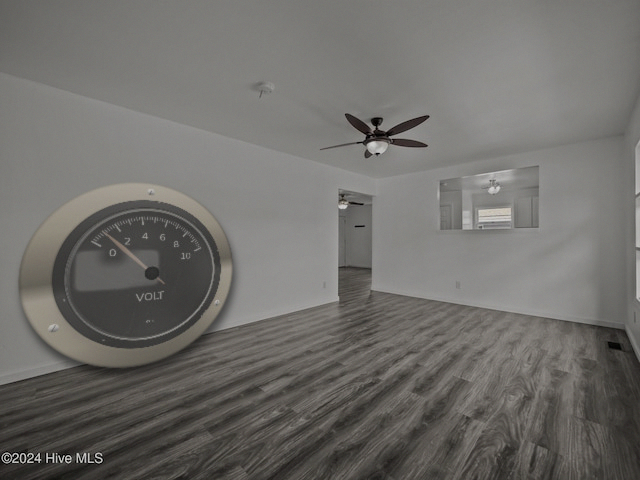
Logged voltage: **1** V
